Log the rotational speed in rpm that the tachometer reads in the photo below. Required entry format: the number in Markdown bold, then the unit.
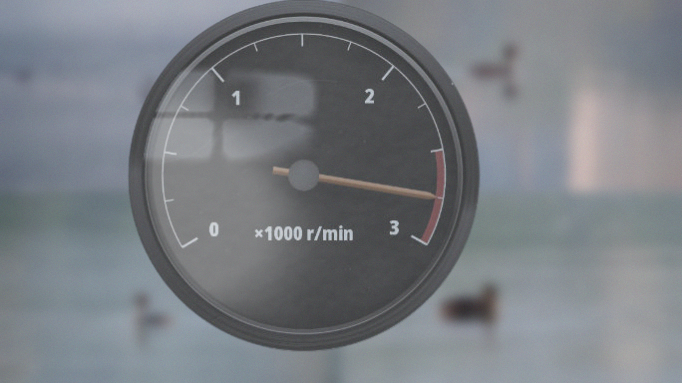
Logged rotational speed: **2750** rpm
